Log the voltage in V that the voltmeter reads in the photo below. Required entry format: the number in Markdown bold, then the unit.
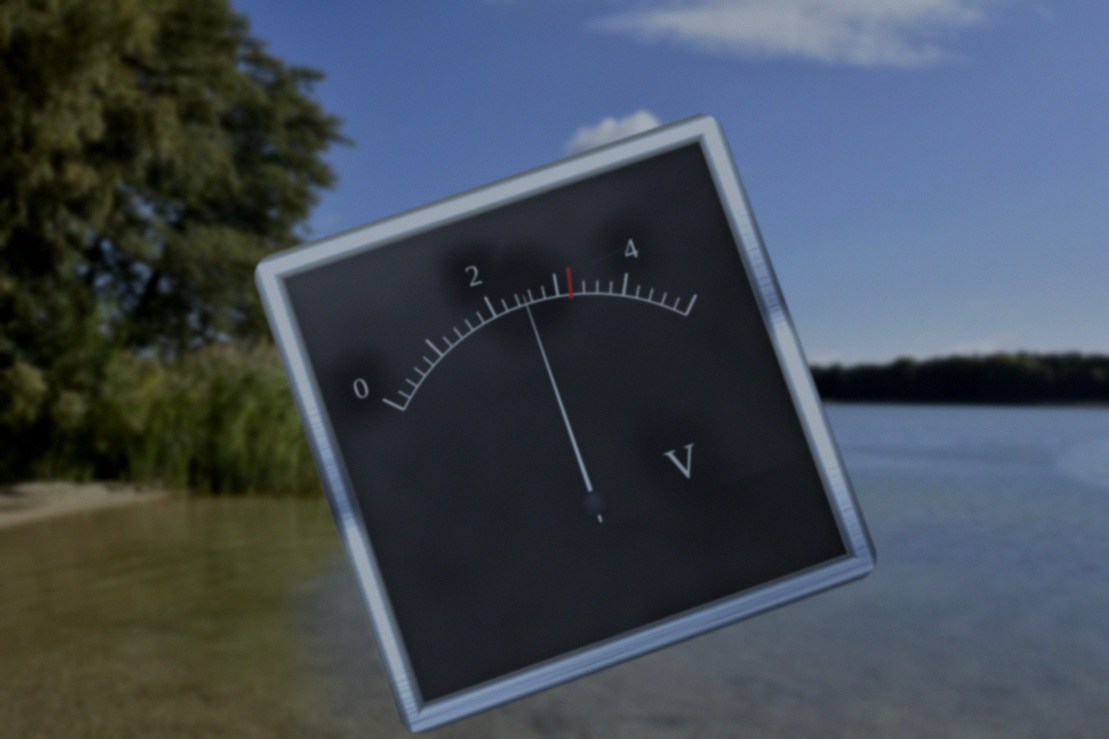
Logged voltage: **2.5** V
